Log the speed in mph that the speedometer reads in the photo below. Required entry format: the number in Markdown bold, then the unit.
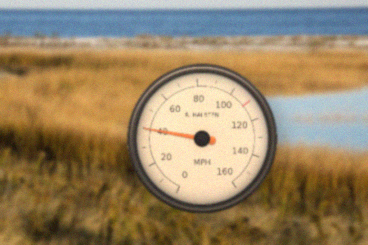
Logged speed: **40** mph
